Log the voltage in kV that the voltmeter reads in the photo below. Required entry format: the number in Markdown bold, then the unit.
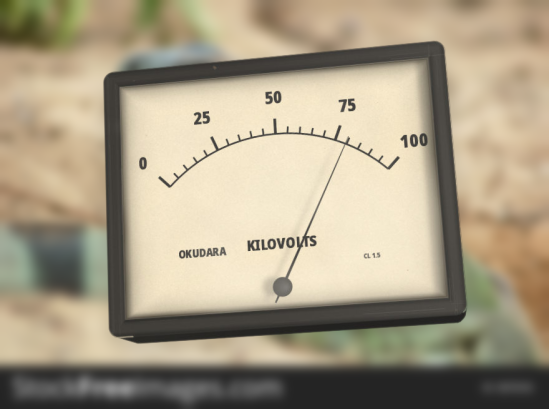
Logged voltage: **80** kV
